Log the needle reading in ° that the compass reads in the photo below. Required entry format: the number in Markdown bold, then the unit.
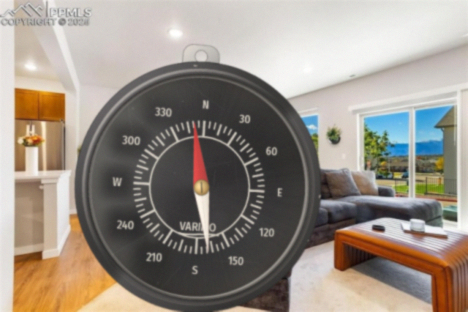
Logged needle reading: **350** °
